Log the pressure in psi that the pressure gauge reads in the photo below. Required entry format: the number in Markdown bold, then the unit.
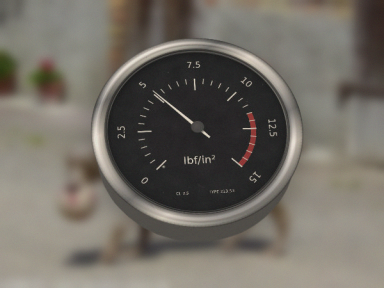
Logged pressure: **5** psi
